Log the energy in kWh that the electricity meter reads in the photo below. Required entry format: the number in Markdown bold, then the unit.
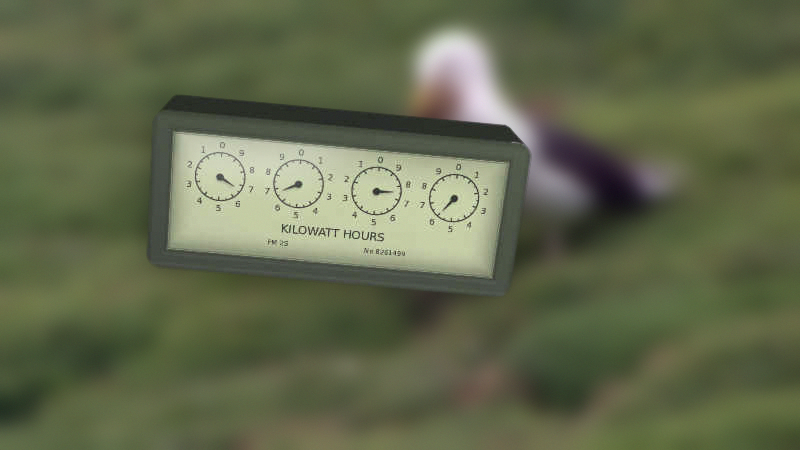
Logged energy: **6676** kWh
